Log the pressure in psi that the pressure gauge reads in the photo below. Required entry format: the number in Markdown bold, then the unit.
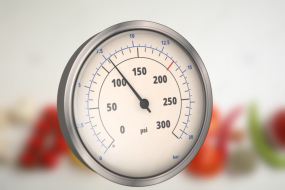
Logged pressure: **110** psi
